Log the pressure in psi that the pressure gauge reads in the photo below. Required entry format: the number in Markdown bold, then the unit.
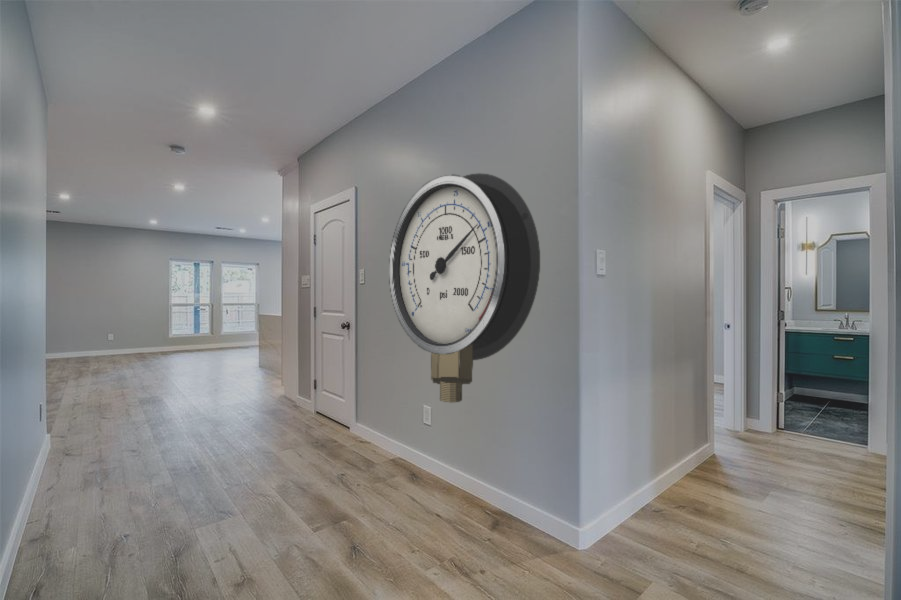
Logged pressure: **1400** psi
